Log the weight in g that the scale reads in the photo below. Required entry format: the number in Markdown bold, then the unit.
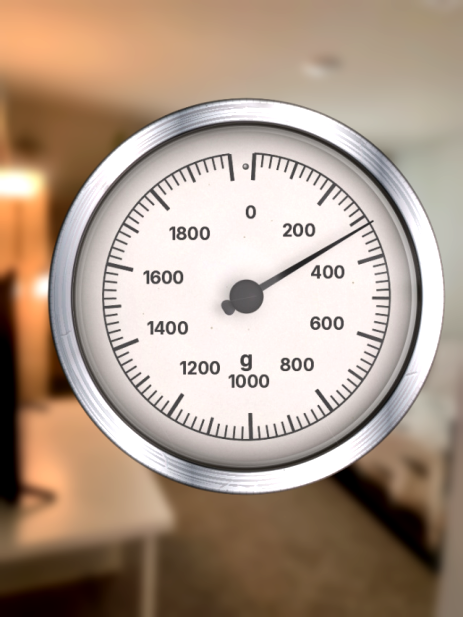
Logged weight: **320** g
